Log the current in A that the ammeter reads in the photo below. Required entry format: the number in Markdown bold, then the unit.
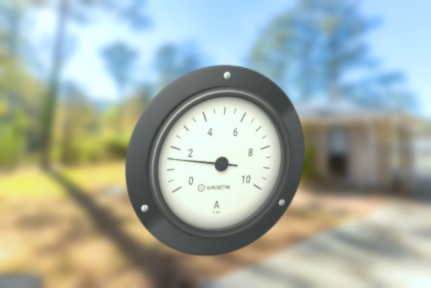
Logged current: **1.5** A
